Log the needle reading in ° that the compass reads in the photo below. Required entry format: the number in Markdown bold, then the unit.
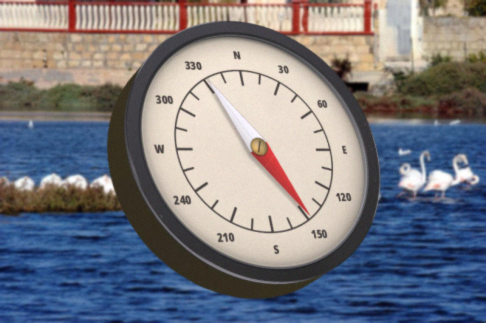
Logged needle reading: **150** °
